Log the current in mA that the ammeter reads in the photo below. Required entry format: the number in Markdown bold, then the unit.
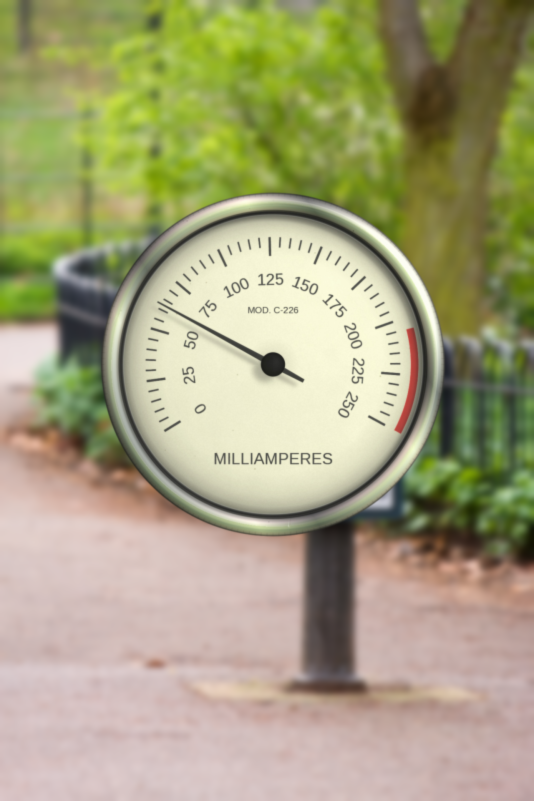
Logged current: **62.5** mA
